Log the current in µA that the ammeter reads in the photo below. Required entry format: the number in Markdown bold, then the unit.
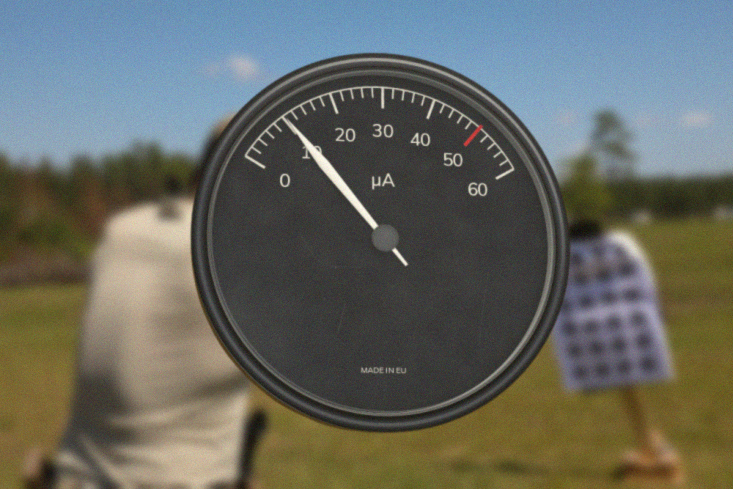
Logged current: **10** µA
